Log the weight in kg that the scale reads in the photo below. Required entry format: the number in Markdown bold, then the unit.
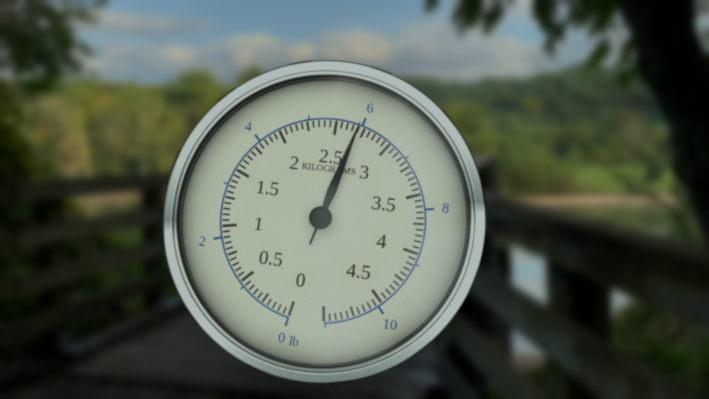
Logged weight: **2.7** kg
